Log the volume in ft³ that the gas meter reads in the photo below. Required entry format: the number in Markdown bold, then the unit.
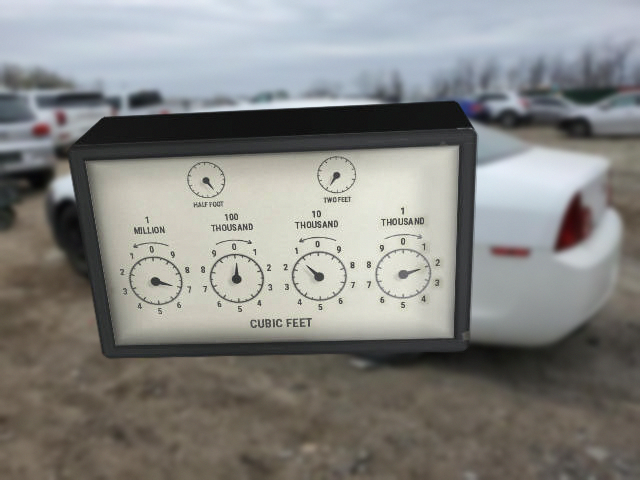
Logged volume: **701200** ft³
